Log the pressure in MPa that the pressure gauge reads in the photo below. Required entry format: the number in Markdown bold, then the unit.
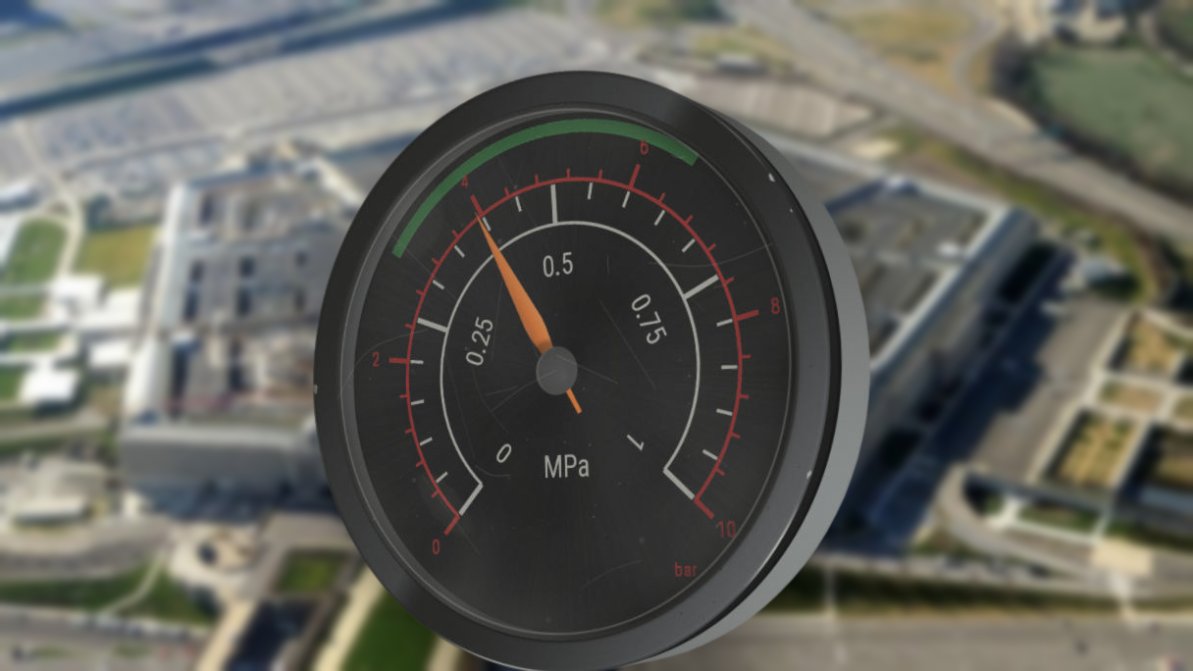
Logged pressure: **0.4** MPa
